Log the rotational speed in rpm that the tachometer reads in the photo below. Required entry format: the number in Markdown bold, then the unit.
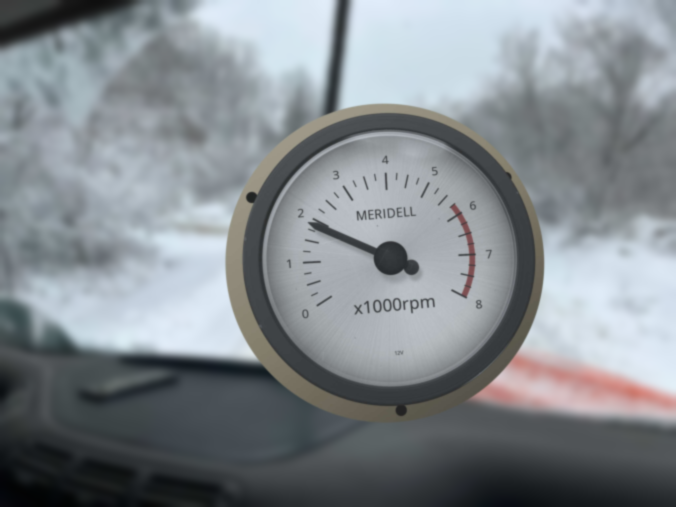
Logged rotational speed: **1875** rpm
